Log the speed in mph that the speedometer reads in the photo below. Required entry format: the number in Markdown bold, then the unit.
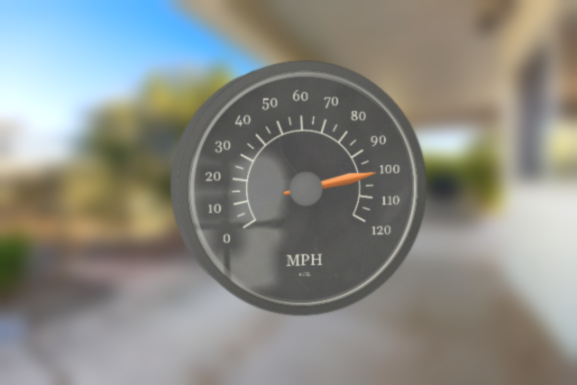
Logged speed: **100** mph
